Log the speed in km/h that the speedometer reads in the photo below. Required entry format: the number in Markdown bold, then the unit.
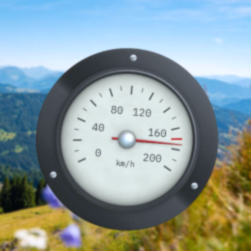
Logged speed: **175** km/h
